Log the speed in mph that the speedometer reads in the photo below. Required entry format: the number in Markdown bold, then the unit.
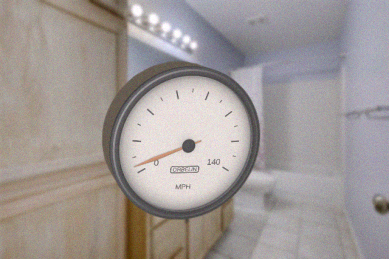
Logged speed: **5** mph
